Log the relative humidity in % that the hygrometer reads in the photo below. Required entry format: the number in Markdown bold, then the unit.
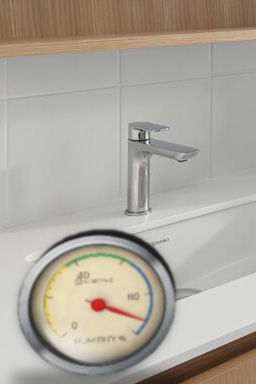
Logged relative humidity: **92** %
